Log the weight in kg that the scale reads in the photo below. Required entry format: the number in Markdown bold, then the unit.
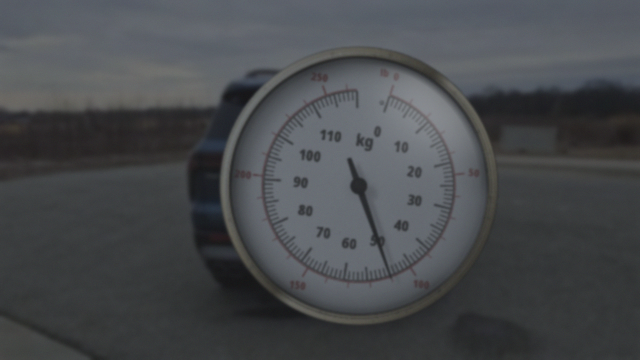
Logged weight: **50** kg
